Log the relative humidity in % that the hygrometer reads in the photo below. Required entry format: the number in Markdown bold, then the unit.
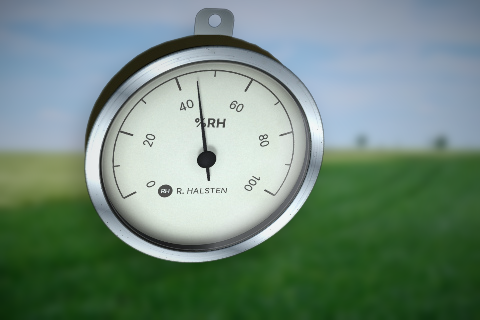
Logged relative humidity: **45** %
